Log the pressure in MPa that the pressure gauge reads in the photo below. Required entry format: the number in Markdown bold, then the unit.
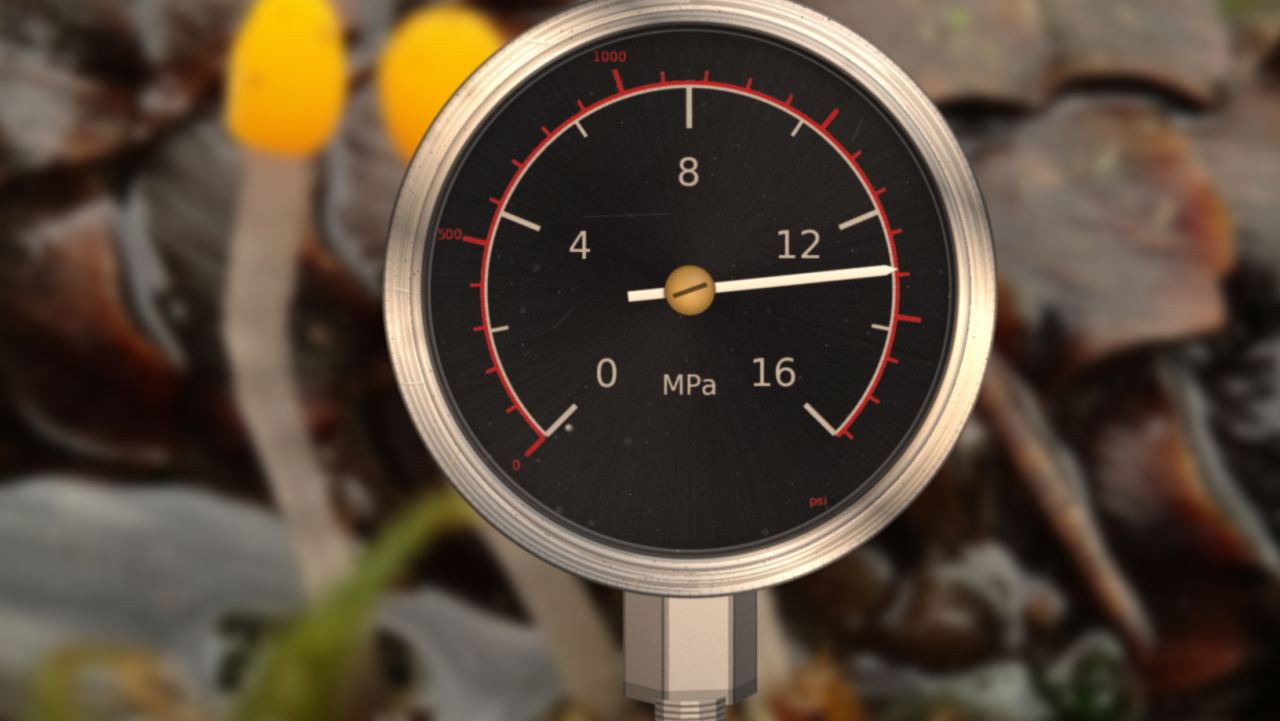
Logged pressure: **13** MPa
